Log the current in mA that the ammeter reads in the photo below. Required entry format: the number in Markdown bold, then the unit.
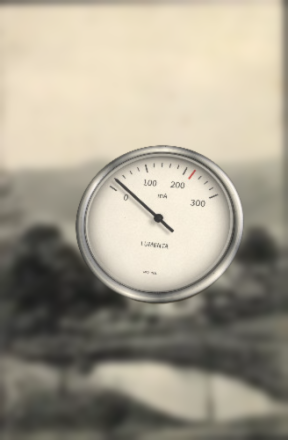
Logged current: **20** mA
